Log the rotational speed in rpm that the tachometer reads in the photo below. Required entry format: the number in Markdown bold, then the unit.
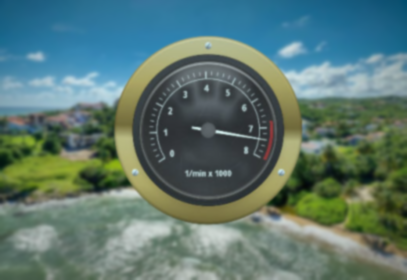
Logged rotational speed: **7400** rpm
